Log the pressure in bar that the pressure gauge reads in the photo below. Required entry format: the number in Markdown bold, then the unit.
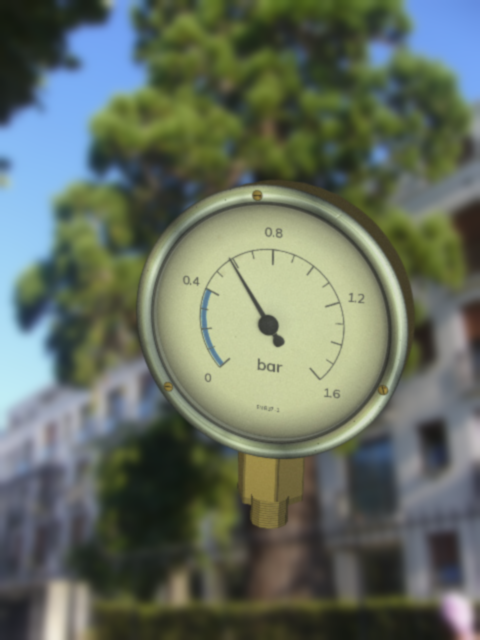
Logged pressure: **0.6** bar
